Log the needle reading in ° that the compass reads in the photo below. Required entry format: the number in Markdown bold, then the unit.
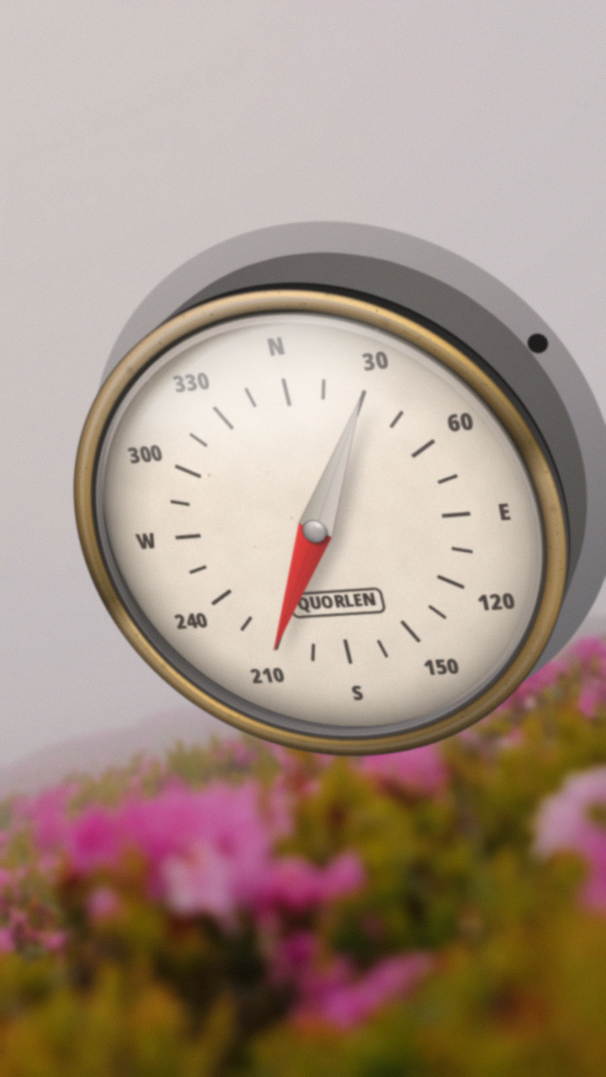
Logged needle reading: **210** °
